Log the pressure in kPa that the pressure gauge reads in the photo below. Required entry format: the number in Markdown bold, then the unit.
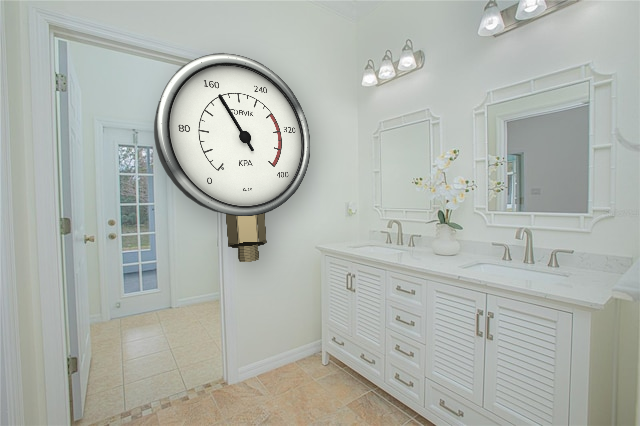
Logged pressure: **160** kPa
